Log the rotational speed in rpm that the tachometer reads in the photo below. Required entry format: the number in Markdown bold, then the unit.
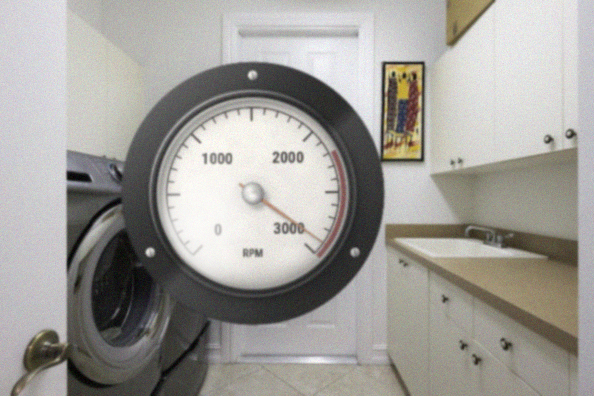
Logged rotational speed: **2900** rpm
